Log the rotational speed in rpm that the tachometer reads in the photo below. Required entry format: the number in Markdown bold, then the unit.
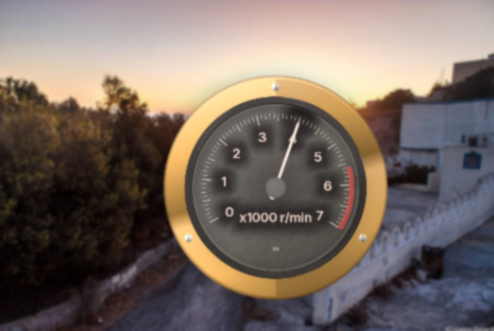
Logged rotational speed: **4000** rpm
